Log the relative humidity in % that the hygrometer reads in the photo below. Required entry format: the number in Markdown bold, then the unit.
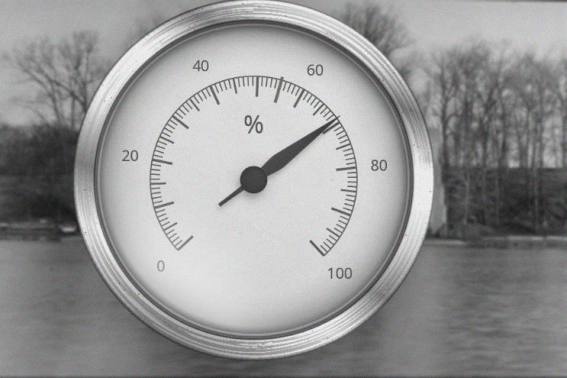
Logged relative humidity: **69** %
